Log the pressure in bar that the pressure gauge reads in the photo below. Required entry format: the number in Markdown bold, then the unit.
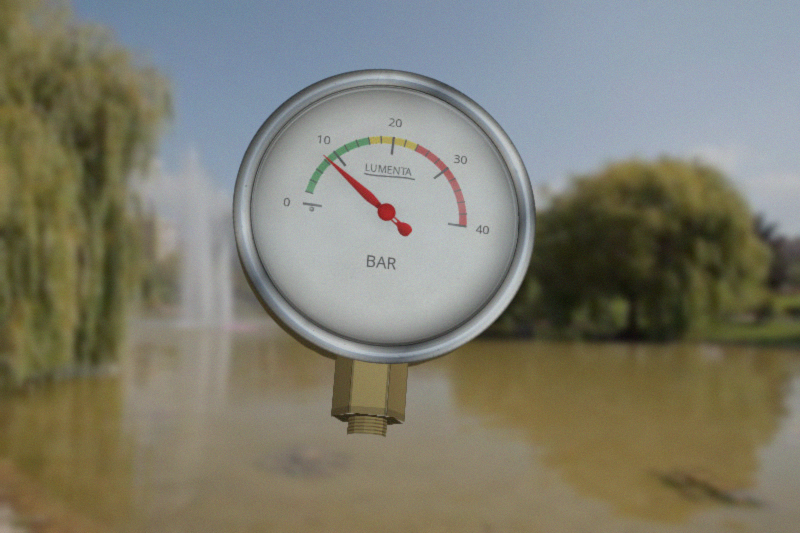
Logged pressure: **8** bar
